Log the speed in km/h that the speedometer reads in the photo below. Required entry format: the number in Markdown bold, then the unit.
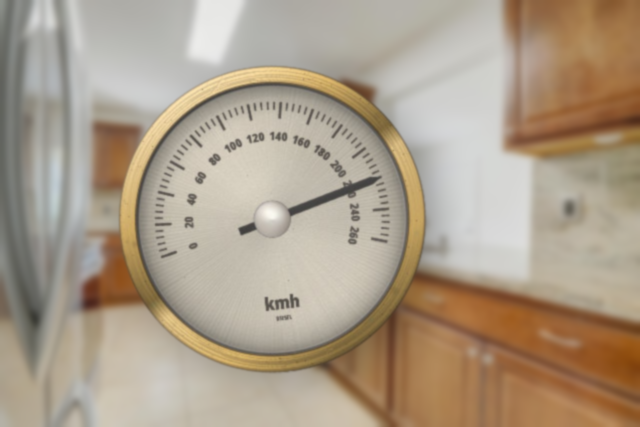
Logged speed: **220** km/h
